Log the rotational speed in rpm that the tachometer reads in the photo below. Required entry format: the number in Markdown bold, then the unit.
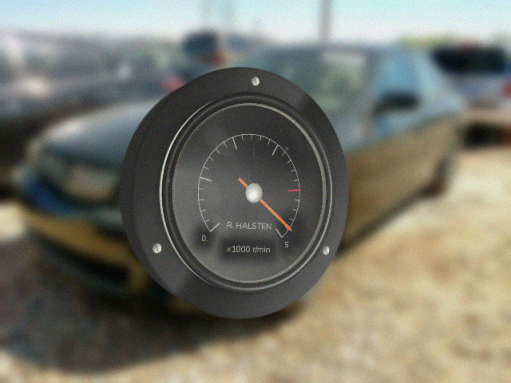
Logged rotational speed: **4800** rpm
